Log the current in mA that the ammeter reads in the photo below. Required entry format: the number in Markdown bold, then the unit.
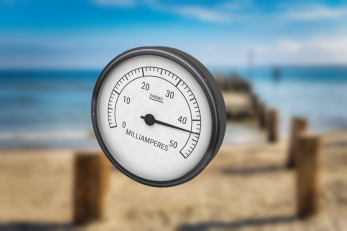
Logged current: **43** mA
